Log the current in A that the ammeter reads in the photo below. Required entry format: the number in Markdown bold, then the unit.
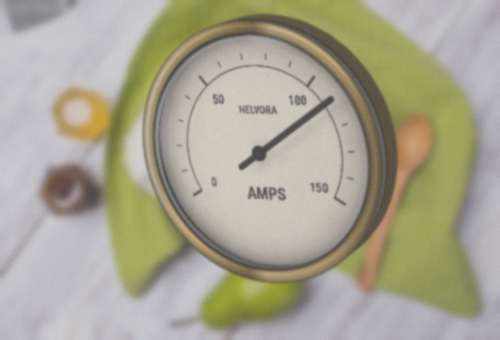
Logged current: **110** A
